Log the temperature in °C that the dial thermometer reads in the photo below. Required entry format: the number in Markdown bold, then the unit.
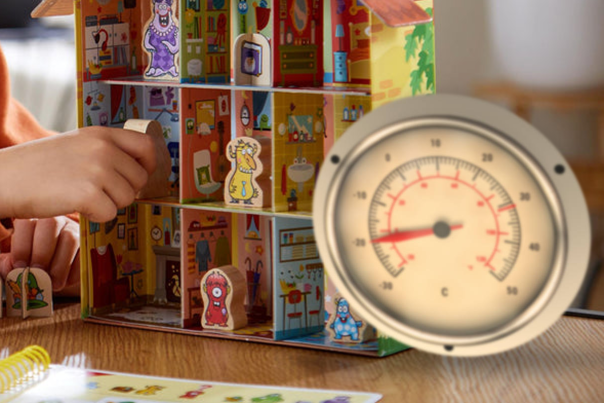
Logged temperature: **-20** °C
